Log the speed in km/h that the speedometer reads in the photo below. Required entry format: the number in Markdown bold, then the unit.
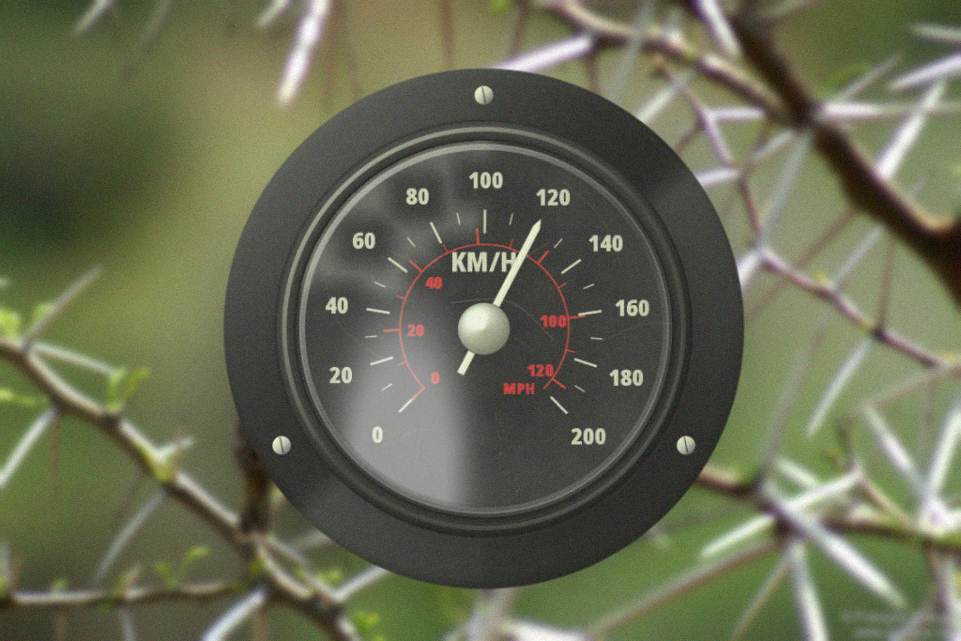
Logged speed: **120** km/h
